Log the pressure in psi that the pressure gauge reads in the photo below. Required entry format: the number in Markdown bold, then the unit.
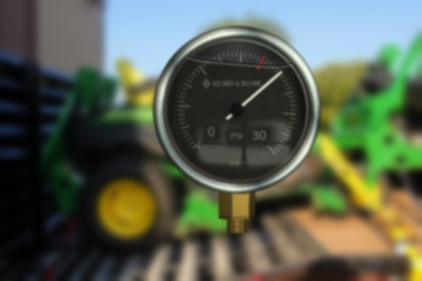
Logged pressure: **20** psi
